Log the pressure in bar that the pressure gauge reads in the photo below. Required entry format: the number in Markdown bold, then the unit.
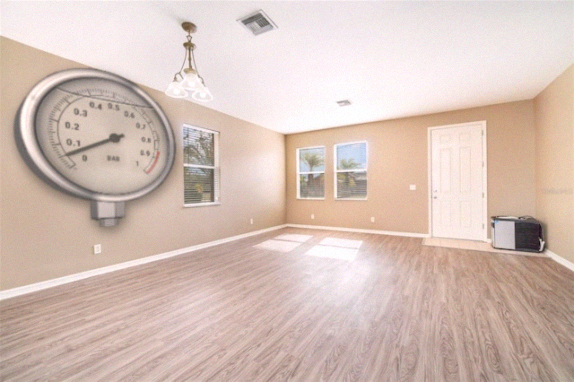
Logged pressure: **0.05** bar
